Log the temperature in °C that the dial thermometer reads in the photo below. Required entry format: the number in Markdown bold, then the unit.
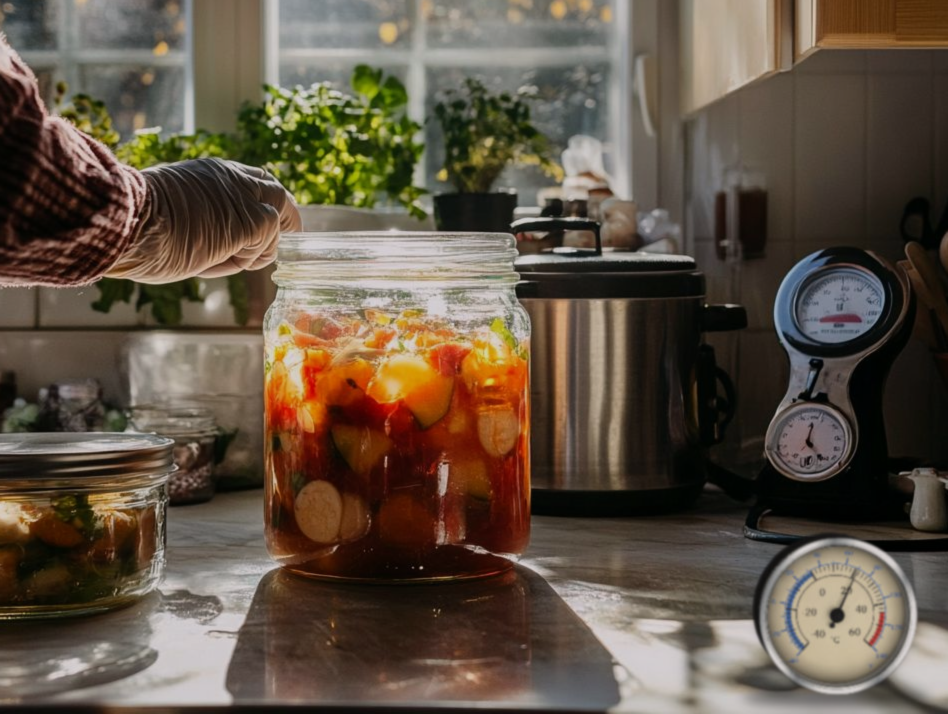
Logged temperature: **20** °C
